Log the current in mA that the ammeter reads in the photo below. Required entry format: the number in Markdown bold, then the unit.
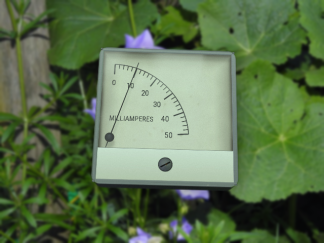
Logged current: **10** mA
